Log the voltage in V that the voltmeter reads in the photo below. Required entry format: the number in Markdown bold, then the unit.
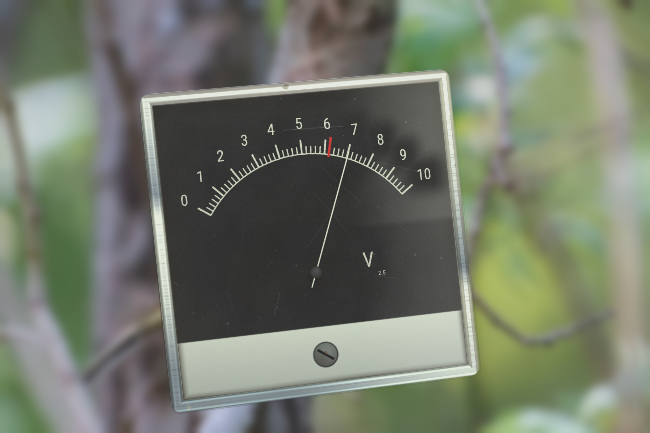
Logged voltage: **7** V
